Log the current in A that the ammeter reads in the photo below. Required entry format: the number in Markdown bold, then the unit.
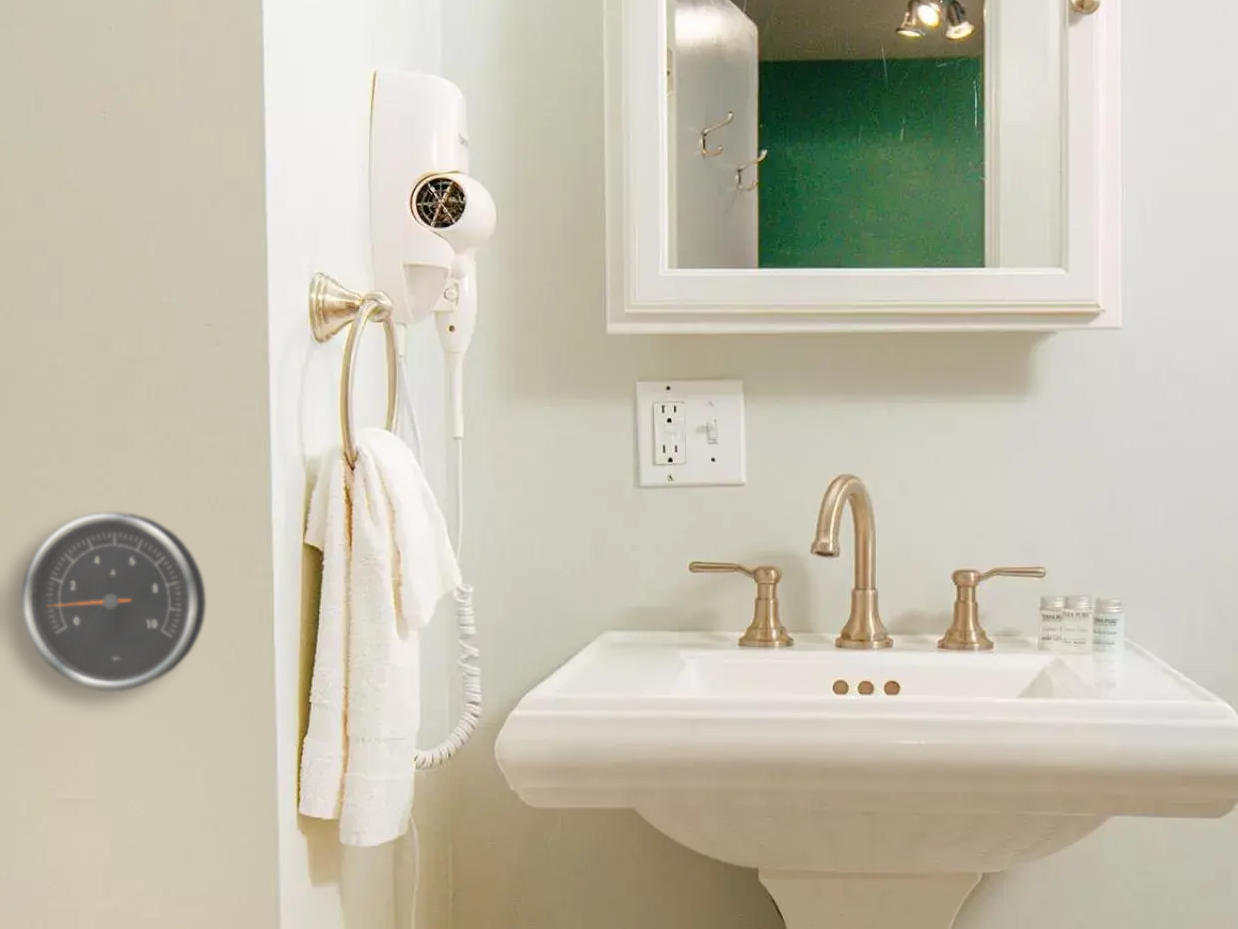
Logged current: **1** A
